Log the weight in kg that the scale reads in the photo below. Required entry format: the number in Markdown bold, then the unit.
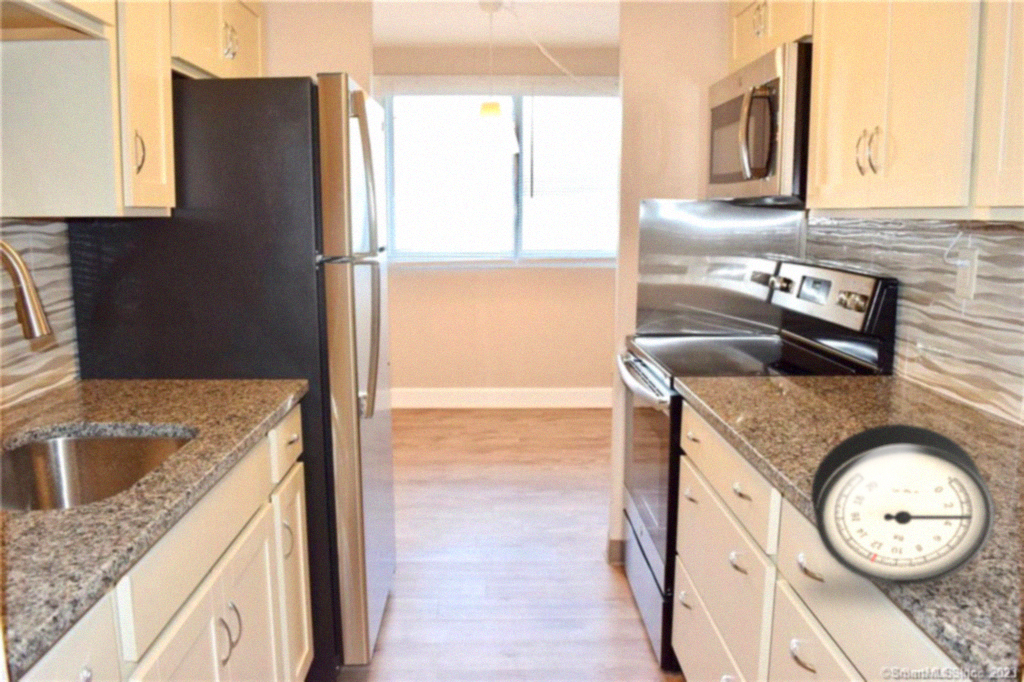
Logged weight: **3** kg
